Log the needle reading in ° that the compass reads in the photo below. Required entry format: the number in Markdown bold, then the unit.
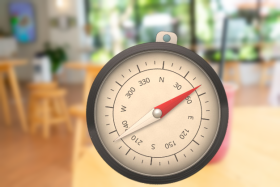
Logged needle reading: **50** °
